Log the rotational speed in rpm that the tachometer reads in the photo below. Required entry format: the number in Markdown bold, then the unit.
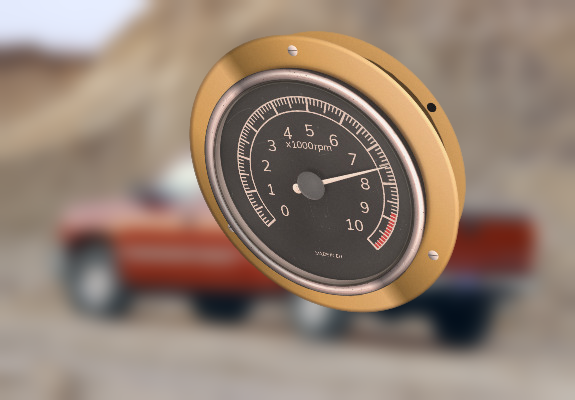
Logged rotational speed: **7500** rpm
